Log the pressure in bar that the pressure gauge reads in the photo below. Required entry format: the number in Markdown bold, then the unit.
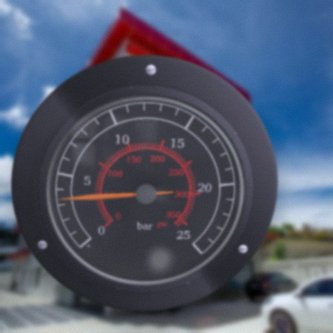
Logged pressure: **3.5** bar
